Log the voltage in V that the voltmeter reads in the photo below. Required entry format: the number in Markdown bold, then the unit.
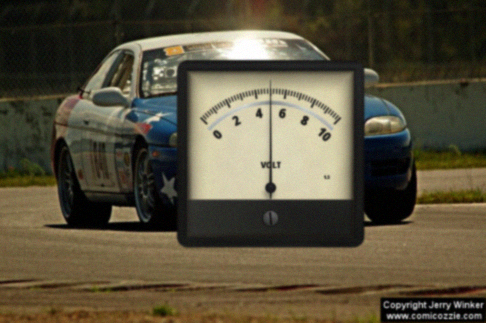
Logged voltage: **5** V
